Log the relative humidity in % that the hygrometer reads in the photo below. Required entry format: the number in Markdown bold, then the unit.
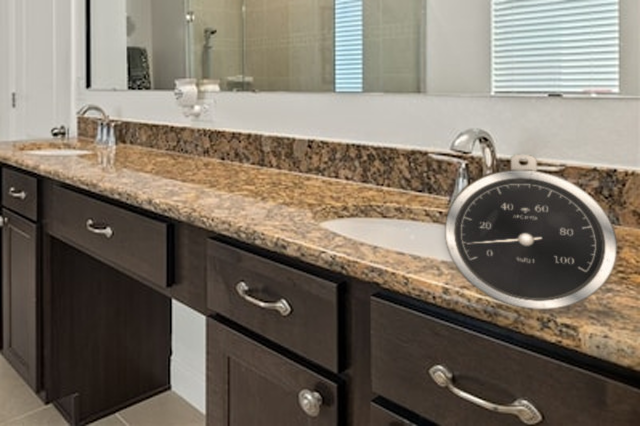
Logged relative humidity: **8** %
